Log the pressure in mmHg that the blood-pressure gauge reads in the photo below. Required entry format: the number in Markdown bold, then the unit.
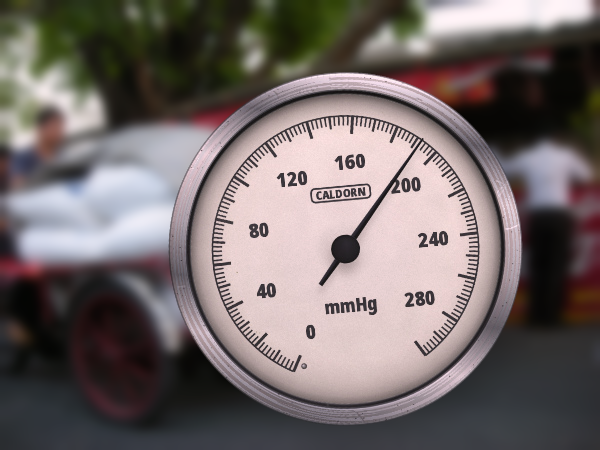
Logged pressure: **192** mmHg
